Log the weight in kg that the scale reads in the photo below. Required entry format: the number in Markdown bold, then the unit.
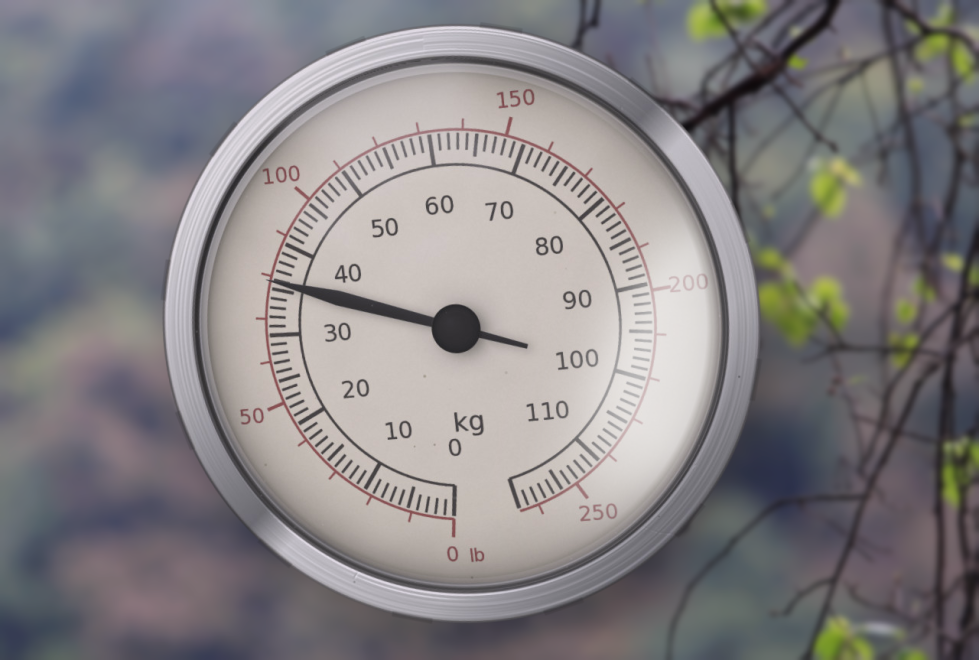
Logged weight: **36** kg
